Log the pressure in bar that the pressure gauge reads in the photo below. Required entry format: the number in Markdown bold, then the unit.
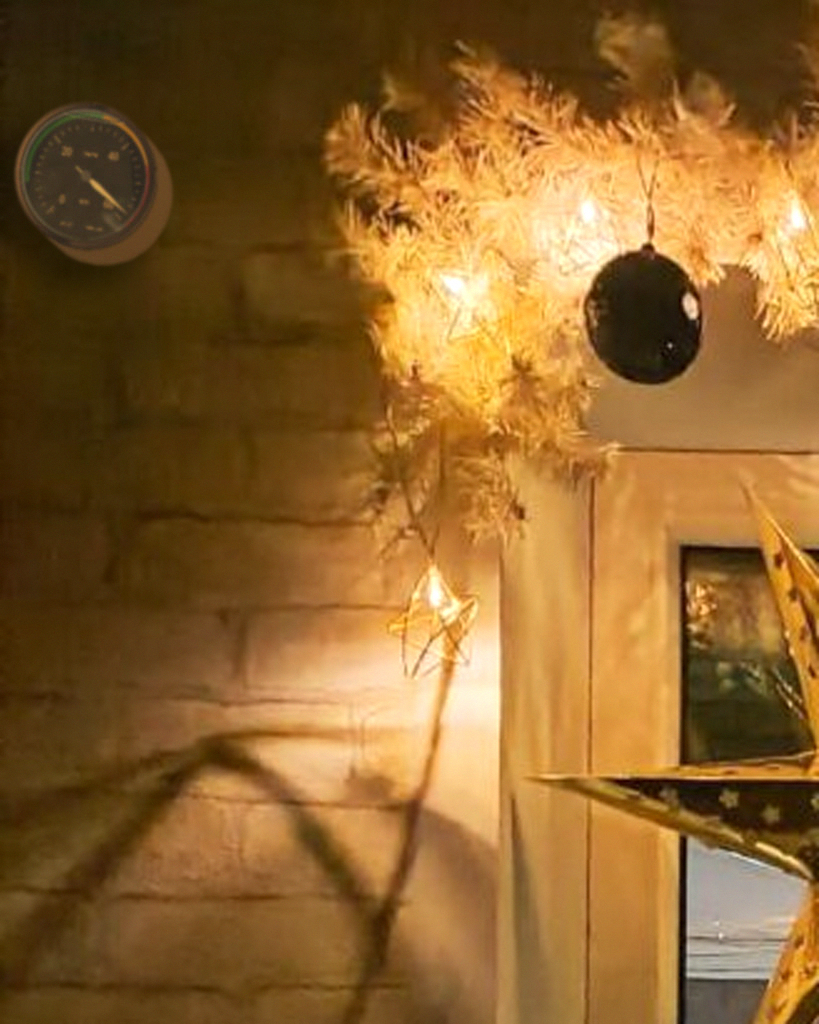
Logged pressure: **58** bar
